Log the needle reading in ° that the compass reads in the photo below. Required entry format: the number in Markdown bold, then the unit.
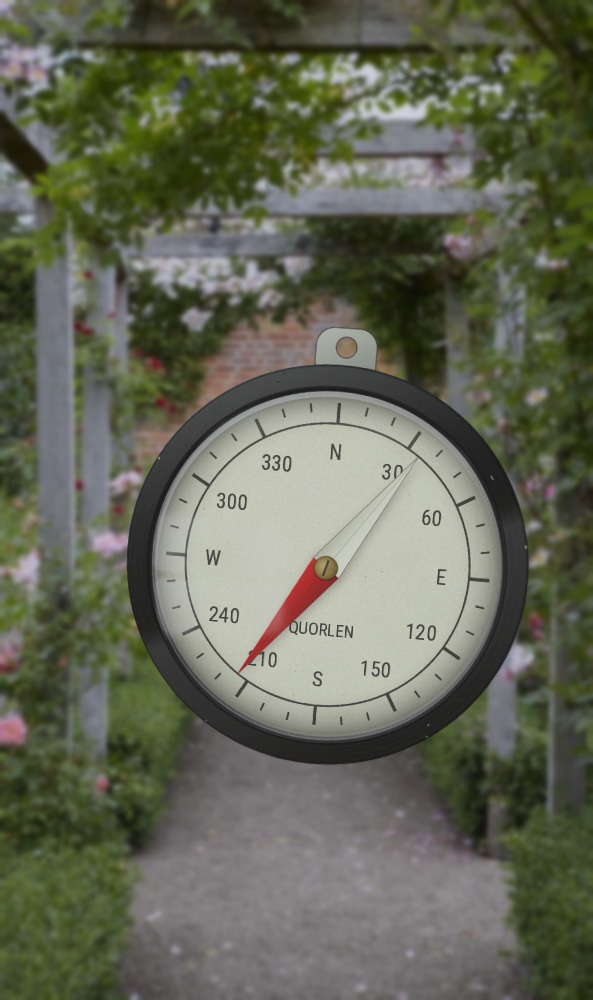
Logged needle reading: **215** °
